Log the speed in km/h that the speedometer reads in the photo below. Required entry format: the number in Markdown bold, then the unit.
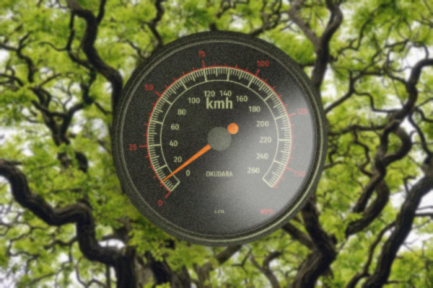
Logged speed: **10** km/h
